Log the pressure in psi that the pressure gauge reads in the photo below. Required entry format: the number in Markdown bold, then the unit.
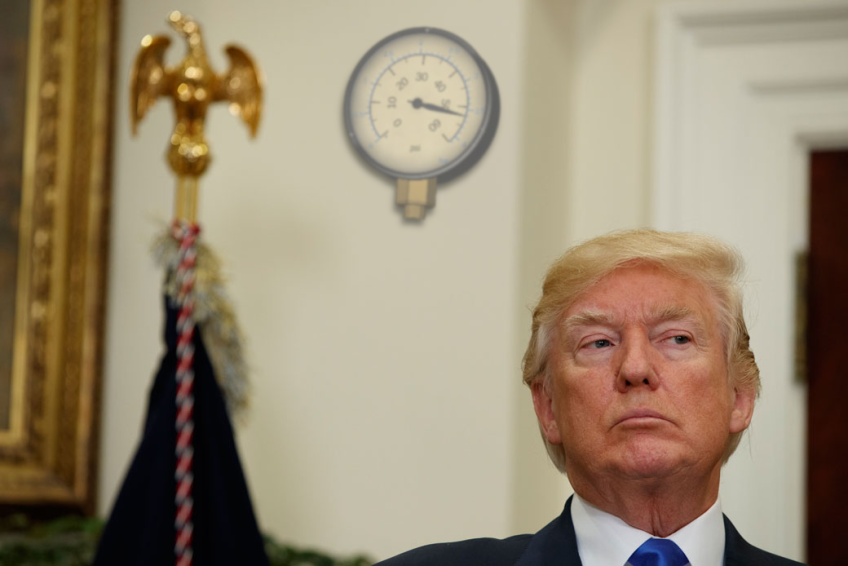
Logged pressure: **52.5** psi
